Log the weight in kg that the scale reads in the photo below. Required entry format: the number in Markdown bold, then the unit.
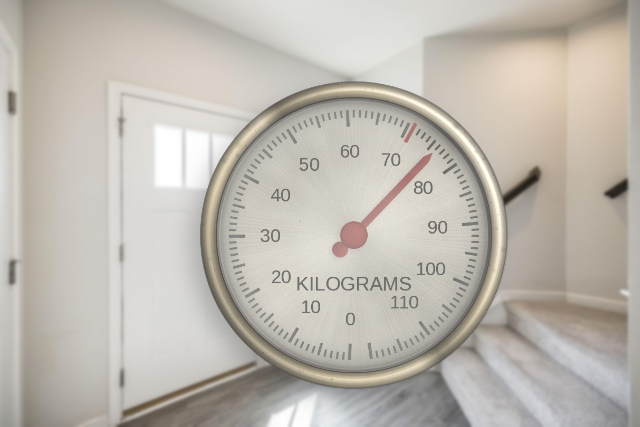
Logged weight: **76** kg
